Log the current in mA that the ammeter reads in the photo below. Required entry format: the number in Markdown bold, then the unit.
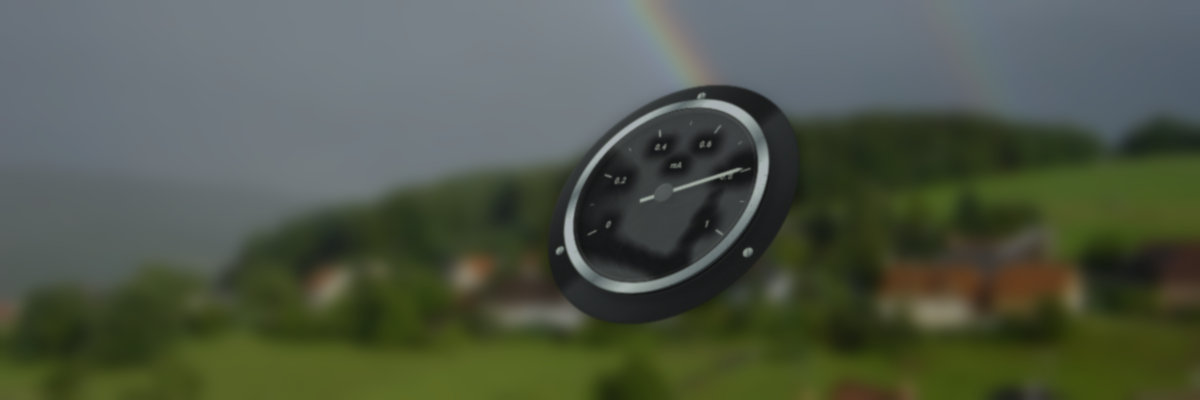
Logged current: **0.8** mA
